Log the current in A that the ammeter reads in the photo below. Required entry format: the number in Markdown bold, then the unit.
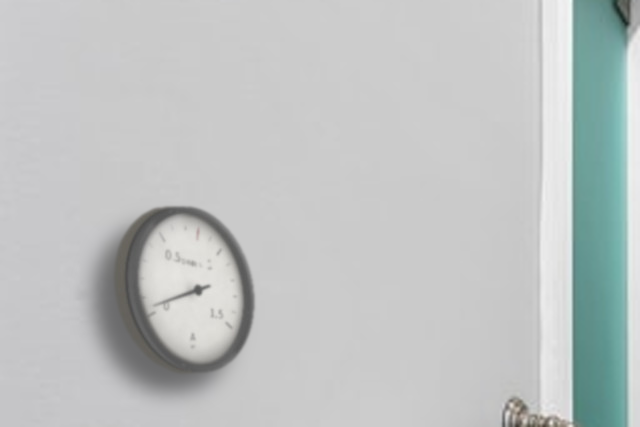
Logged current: **0.05** A
